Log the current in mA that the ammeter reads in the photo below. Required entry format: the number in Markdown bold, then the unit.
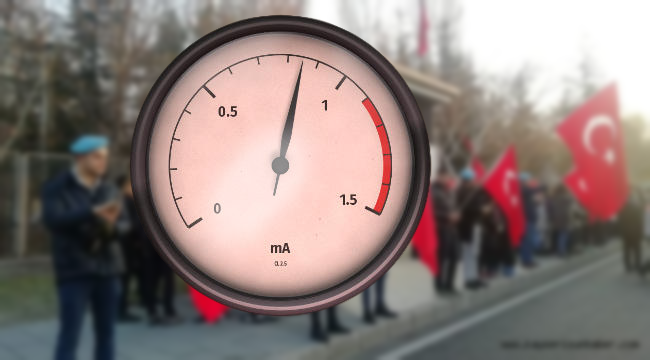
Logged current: **0.85** mA
